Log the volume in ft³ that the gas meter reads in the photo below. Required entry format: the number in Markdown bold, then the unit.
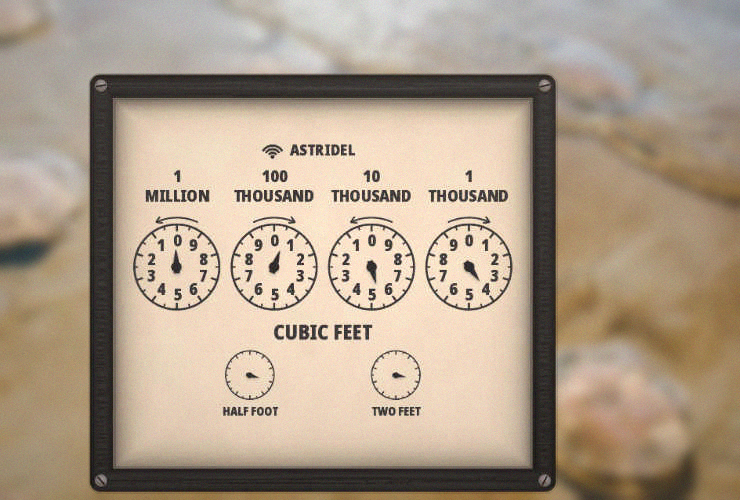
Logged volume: **5400** ft³
